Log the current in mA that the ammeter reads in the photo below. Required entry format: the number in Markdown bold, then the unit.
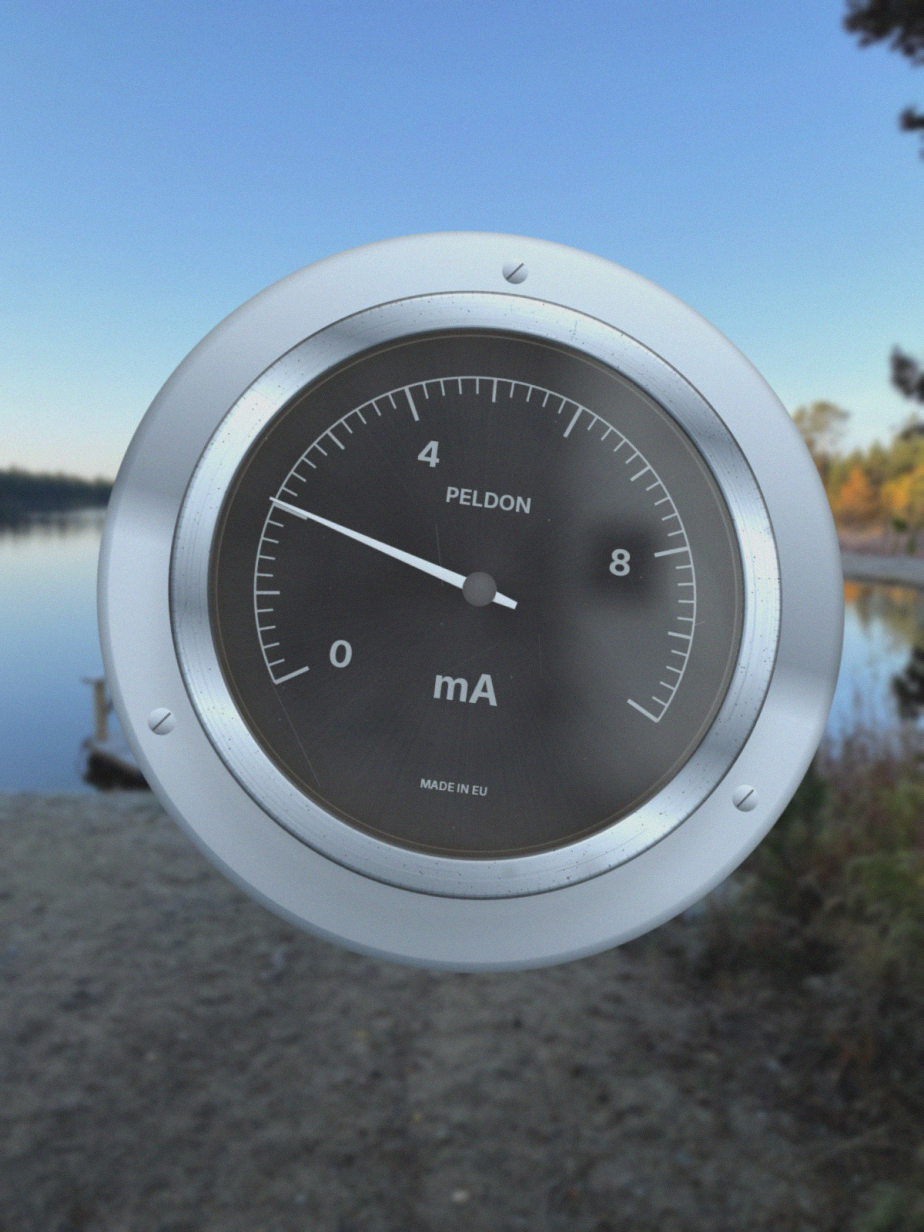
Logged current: **2** mA
